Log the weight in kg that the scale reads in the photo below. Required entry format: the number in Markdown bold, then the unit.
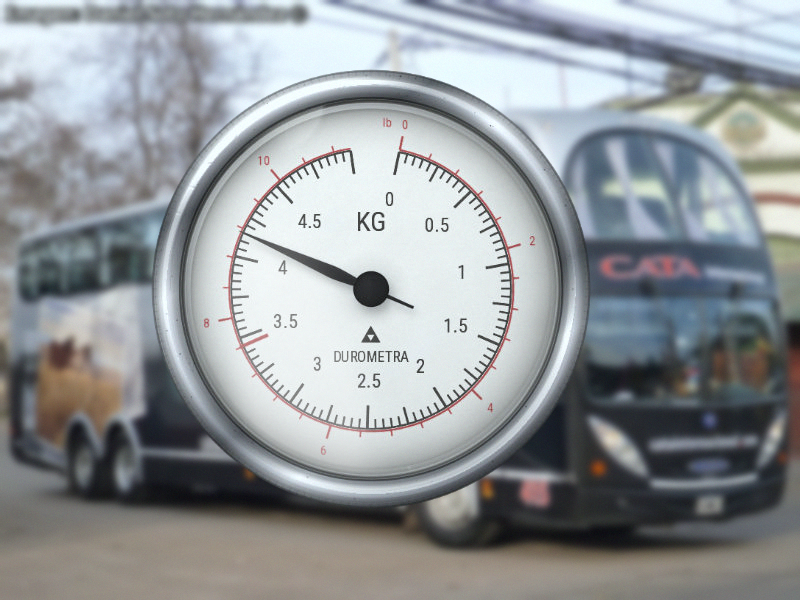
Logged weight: **4.15** kg
